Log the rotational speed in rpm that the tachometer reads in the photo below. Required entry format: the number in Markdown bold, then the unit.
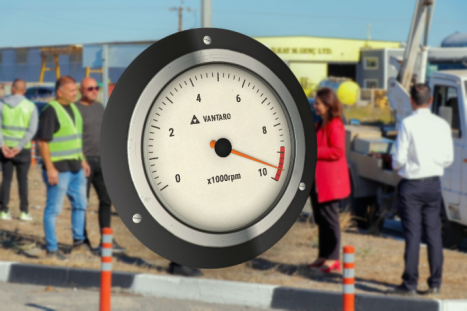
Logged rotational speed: **9600** rpm
